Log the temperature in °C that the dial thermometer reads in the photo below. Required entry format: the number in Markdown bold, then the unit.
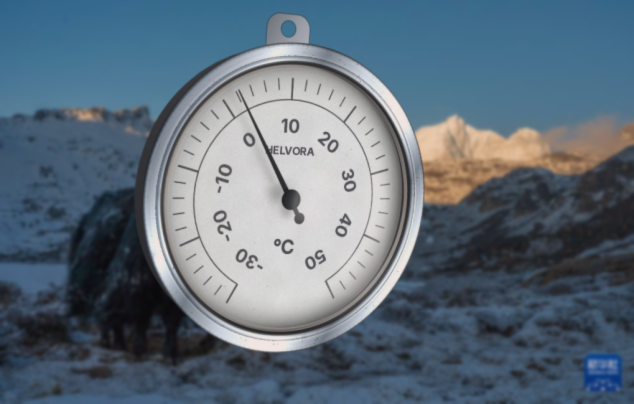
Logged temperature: **2** °C
